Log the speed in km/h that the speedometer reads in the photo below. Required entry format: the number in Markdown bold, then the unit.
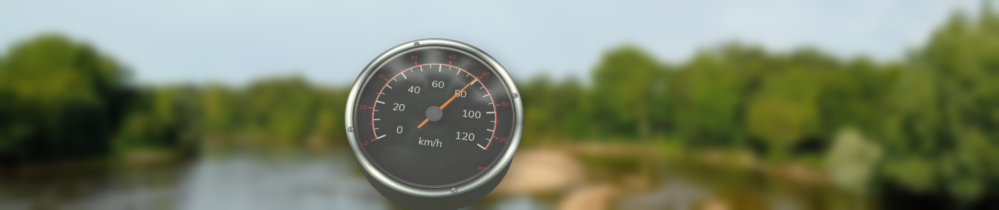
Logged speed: **80** km/h
